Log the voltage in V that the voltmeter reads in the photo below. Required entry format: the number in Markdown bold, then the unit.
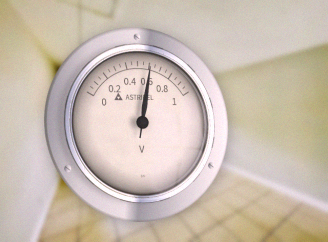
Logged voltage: **0.6** V
